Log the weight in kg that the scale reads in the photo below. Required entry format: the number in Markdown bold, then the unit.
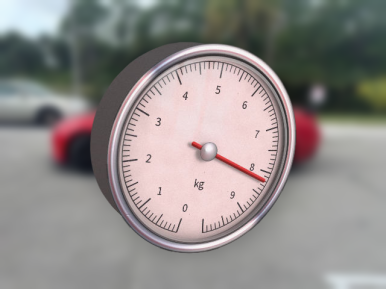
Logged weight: **8.2** kg
